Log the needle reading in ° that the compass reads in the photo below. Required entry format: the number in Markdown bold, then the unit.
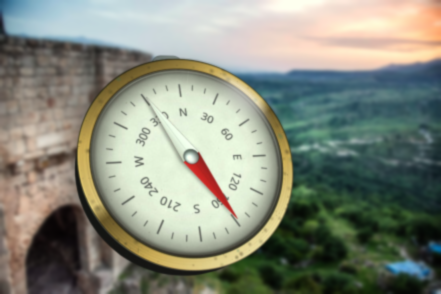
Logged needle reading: **150** °
